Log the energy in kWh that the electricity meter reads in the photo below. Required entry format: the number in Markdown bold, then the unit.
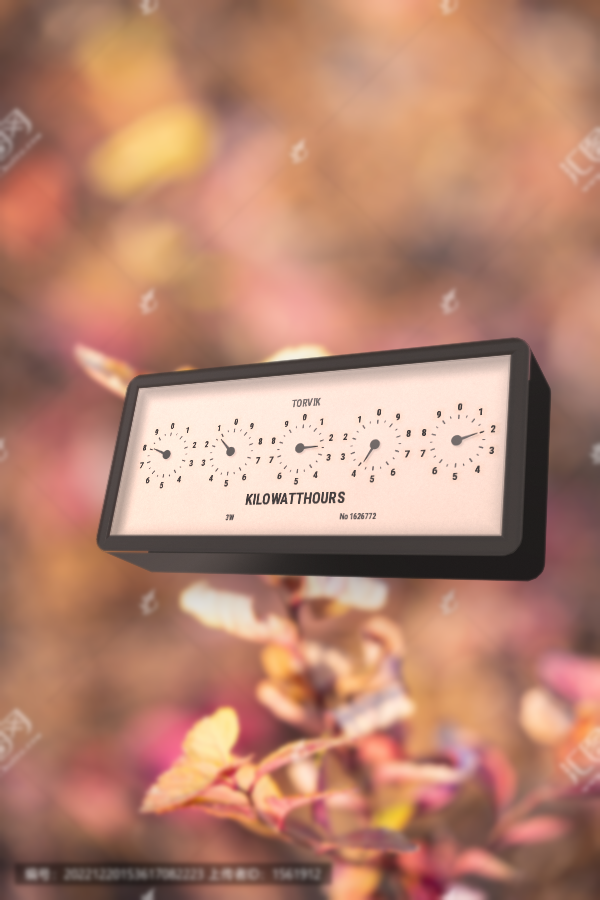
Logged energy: **81242** kWh
